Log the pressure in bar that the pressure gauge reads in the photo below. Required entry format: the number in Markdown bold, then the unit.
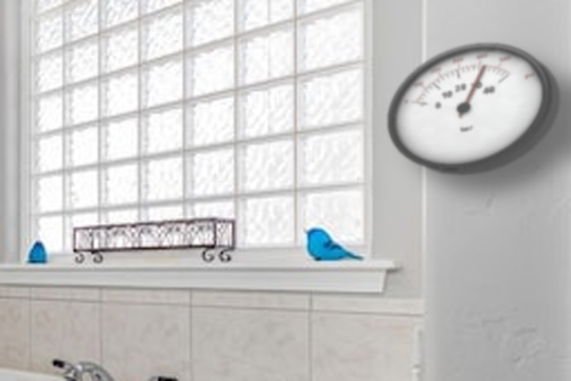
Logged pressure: **30** bar
